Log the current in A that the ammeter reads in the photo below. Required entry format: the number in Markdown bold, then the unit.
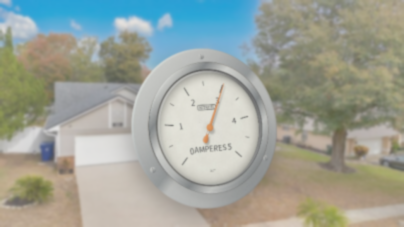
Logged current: **3** A
